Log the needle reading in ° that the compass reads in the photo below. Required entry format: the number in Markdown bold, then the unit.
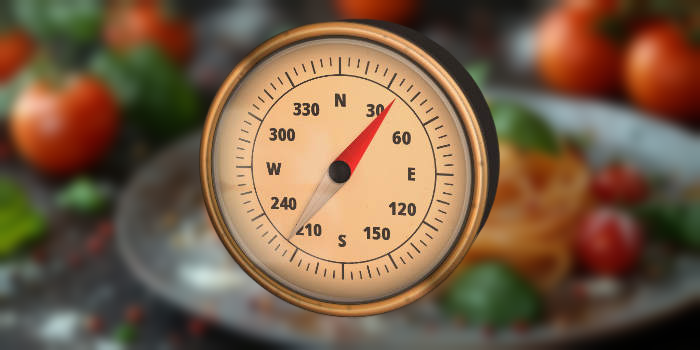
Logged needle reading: **37.5** °
